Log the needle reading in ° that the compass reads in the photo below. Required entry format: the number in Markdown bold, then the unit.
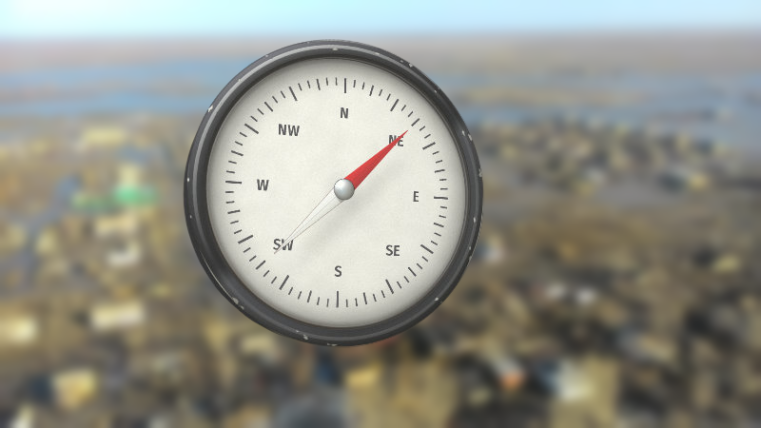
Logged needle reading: **45** °
